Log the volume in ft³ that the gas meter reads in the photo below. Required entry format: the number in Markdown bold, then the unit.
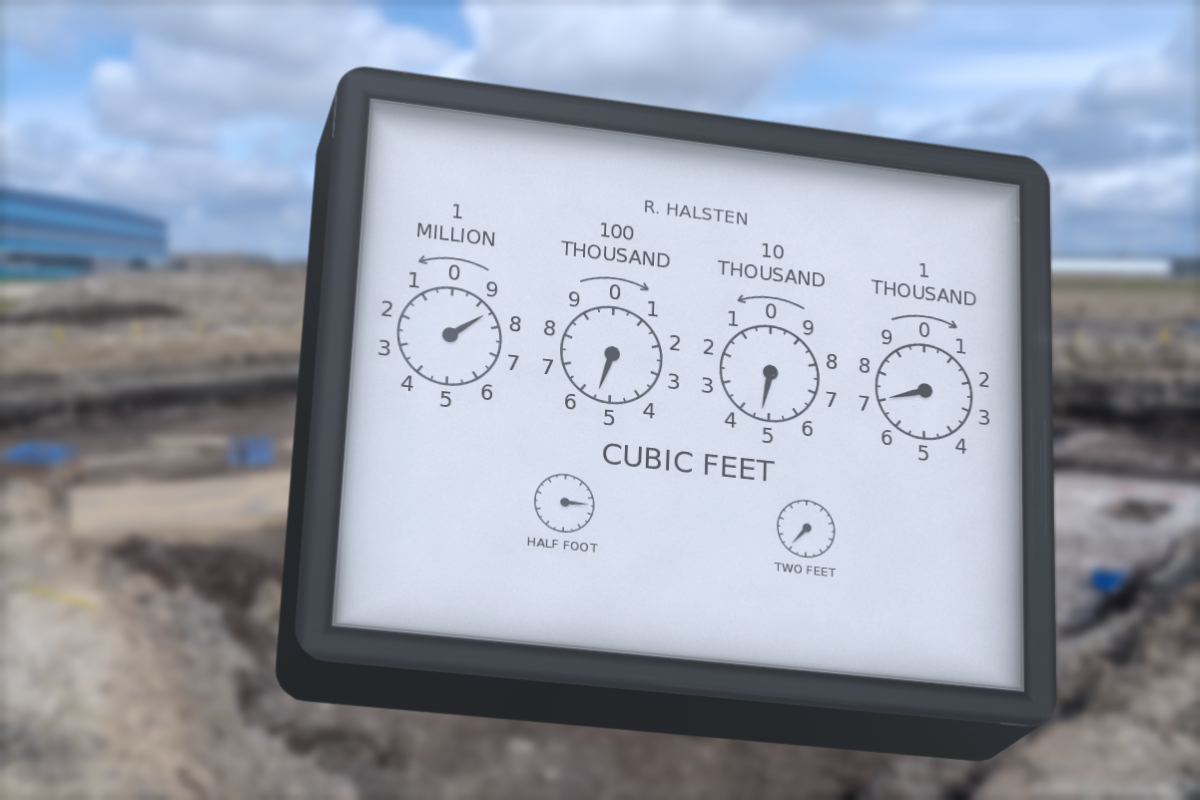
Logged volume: **854700** ft³
